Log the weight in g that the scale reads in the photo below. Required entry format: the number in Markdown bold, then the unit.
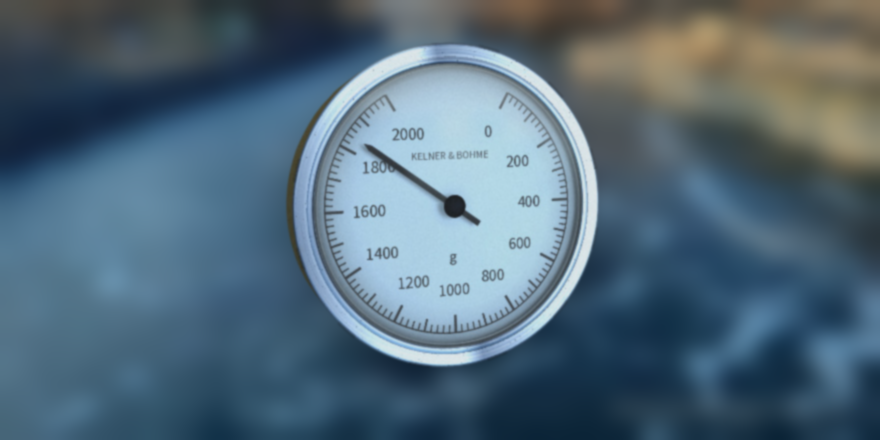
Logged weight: **1840** g
